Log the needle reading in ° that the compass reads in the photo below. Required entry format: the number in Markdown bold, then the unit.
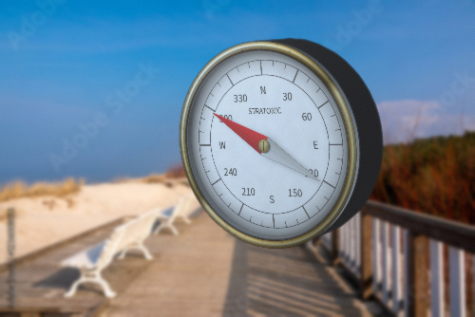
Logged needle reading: **300** °
